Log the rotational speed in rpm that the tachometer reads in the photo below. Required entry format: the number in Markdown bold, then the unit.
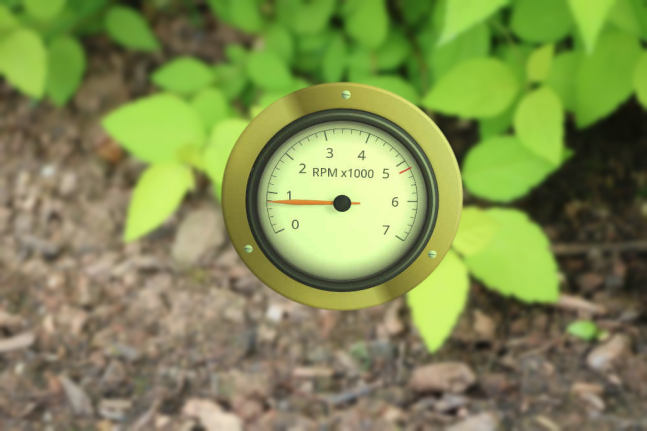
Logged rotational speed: **800** rpm
